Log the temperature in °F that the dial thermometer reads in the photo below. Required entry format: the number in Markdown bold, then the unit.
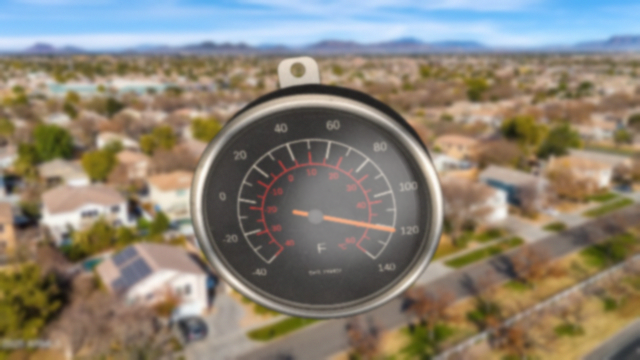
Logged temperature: **120** °F
